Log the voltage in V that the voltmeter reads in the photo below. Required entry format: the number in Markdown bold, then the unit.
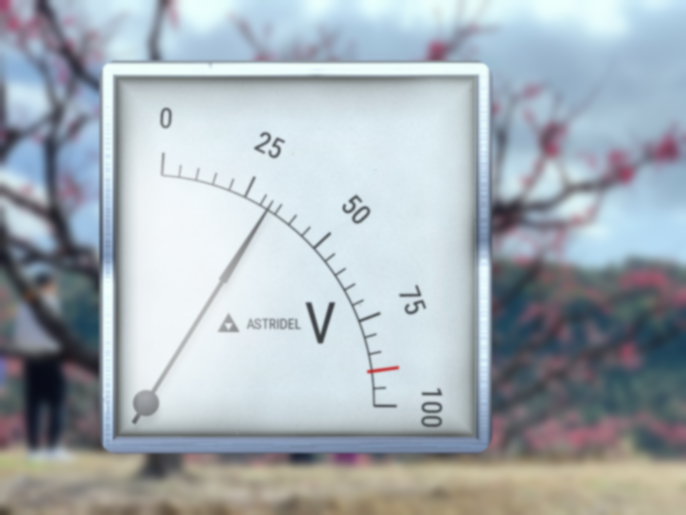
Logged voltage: **32.5** V
